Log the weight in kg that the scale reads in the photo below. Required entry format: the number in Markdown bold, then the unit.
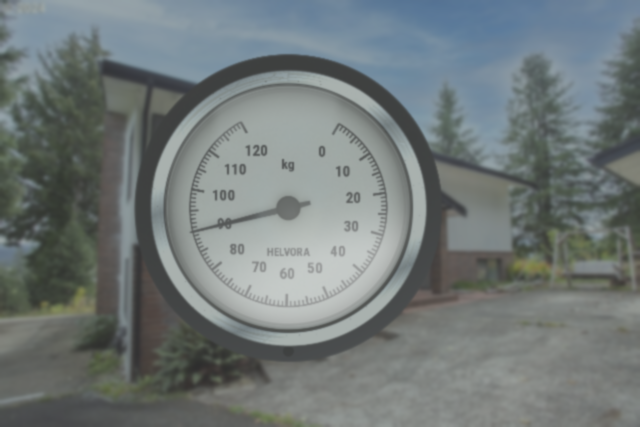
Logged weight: **90** kg
